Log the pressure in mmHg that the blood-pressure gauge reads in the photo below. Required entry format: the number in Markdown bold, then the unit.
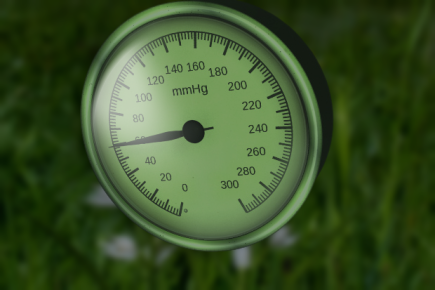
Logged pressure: **60** mmHg
